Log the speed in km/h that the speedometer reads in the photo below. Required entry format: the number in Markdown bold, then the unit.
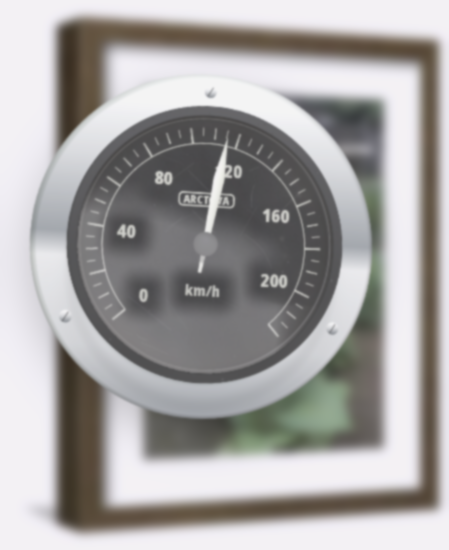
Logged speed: **115** km/h
